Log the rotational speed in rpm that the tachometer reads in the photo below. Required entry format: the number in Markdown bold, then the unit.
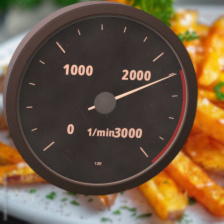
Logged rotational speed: **2200** rpm
